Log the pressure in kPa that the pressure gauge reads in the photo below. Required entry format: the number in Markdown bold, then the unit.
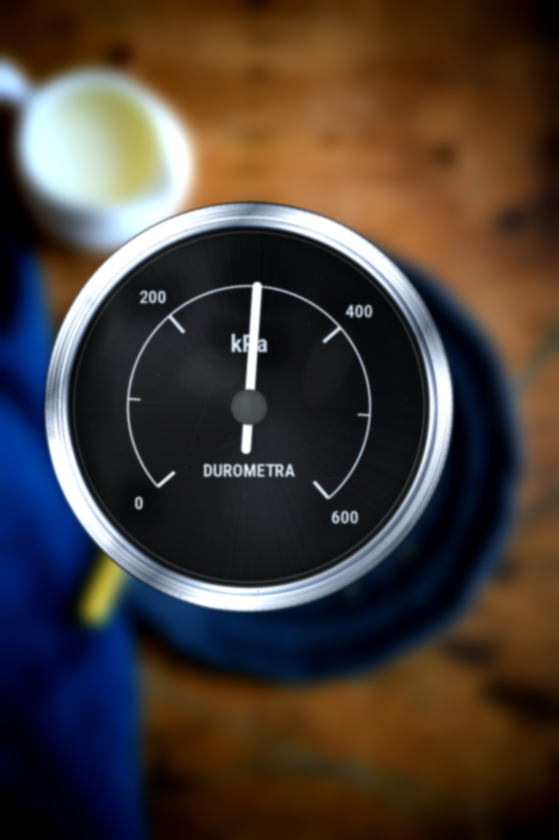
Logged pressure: **300** kPa
